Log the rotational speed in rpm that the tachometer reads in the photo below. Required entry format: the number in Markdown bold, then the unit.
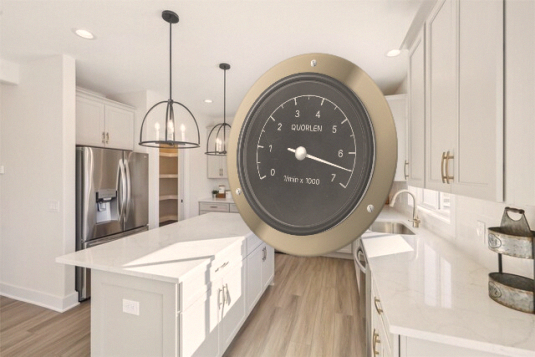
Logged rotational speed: **6500** rpm
